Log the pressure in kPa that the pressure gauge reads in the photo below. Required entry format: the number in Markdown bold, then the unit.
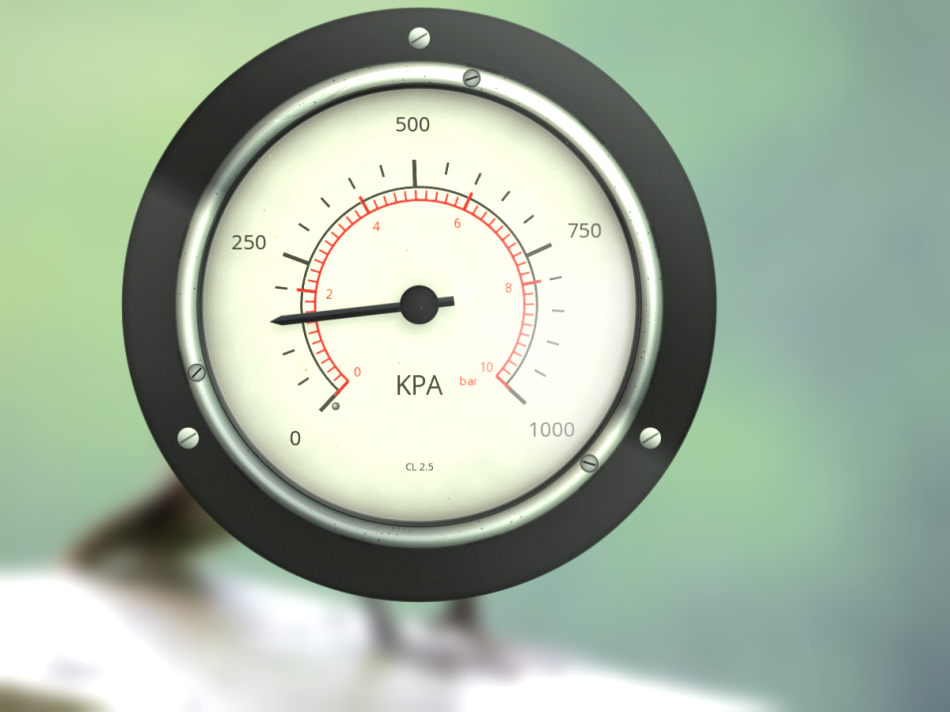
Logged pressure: **150** kPa
